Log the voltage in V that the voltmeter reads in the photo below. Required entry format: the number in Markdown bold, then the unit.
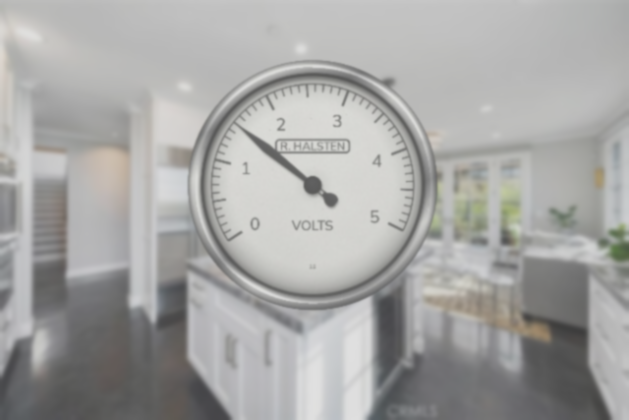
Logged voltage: **1.5** V
